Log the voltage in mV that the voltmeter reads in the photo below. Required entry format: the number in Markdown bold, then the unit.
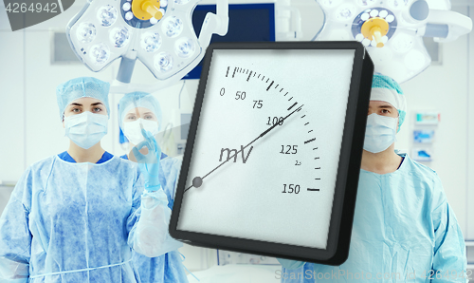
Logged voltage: **105** mV
